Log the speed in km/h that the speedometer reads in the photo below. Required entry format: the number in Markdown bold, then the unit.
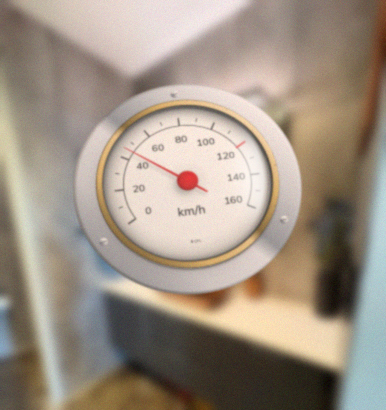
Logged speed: **45** km/h
